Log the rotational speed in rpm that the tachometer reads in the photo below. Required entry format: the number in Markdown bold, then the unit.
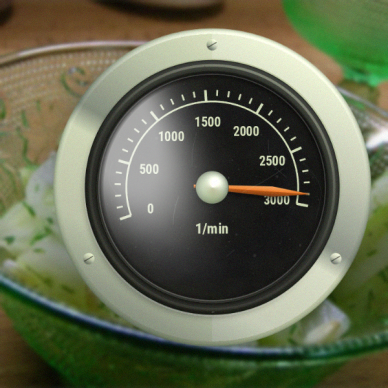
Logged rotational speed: **2900** rpm
